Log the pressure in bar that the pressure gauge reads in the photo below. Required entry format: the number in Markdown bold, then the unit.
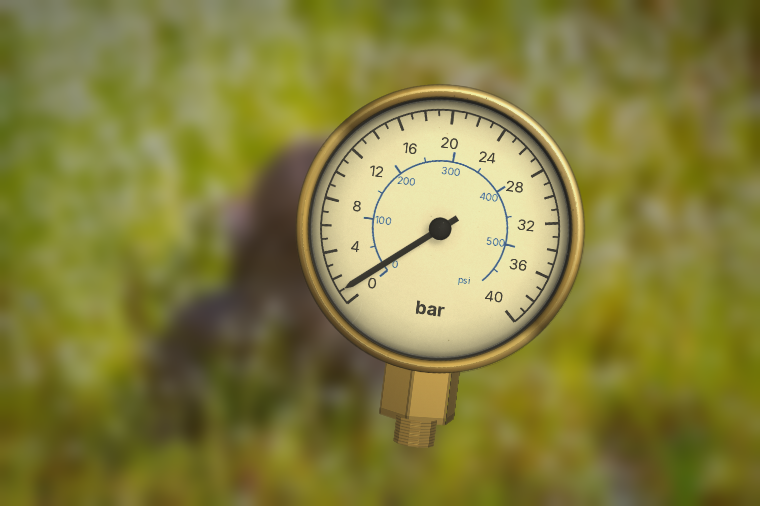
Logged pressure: **1** bar
